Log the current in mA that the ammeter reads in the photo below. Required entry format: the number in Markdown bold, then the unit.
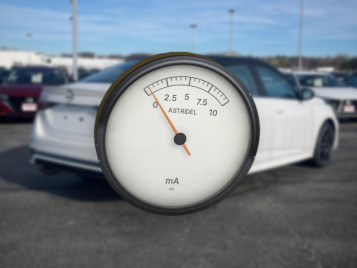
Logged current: **0.5** mA
